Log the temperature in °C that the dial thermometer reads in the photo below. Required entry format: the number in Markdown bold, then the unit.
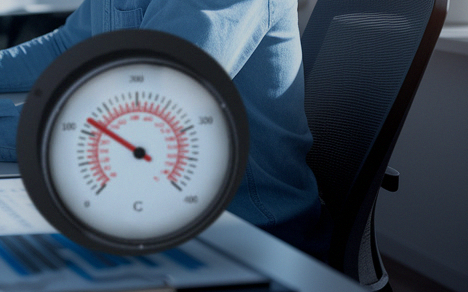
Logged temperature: **120** °C
